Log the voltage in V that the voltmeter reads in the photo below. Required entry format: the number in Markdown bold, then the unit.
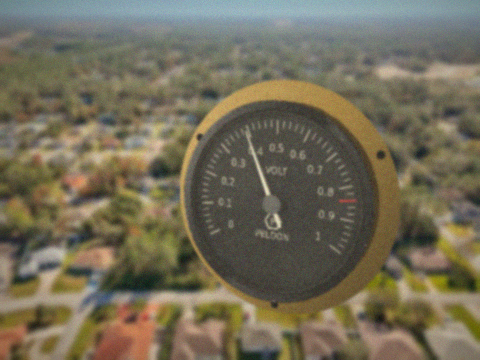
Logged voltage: **0.4** V
